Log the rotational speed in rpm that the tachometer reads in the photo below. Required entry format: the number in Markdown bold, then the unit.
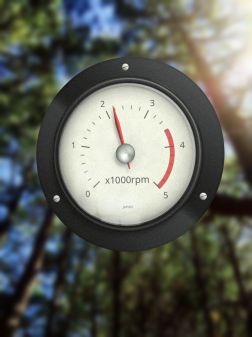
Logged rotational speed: **2200** rpm
